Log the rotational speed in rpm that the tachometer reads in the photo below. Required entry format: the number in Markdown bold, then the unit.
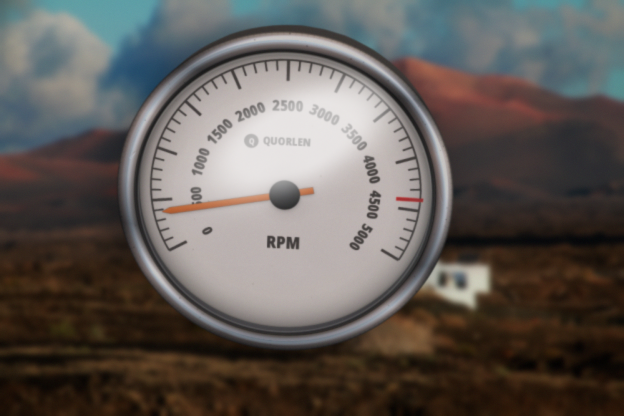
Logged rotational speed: **400** rpm
